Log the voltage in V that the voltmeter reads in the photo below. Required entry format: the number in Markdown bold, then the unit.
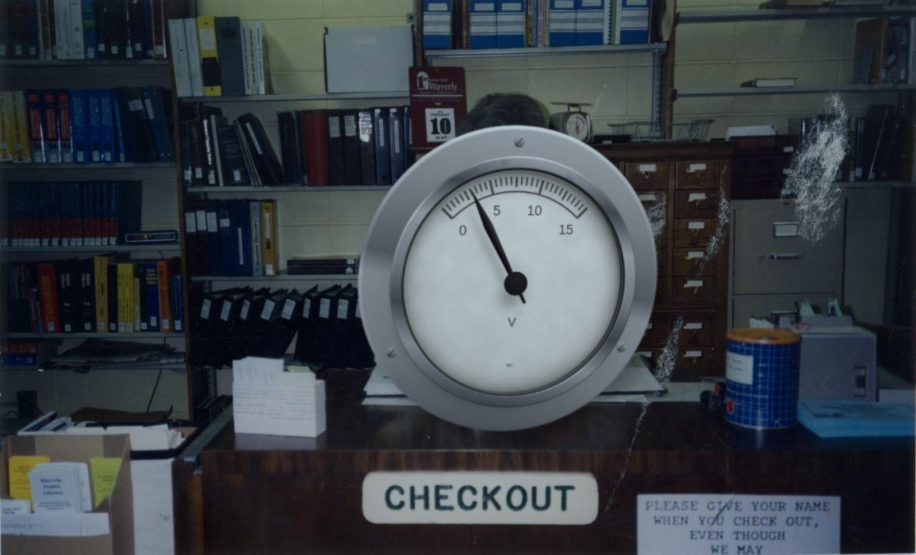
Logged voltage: **3** V
